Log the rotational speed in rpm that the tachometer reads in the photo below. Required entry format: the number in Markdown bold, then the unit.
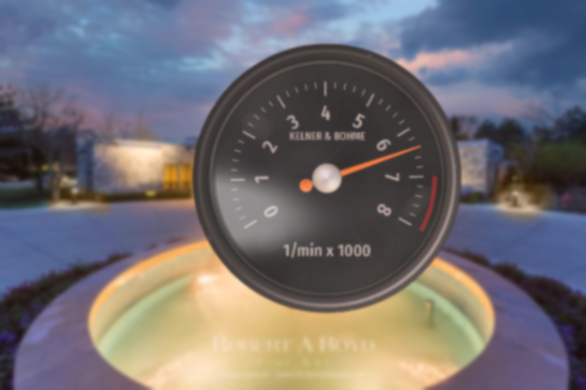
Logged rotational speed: **6400** rpm
